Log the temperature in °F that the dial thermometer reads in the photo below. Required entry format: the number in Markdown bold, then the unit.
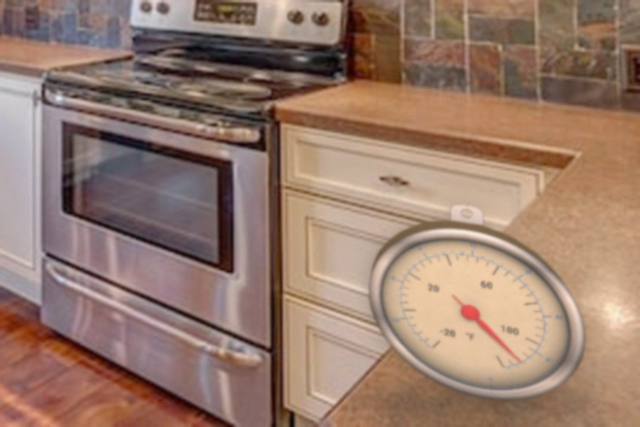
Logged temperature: **112** °F
